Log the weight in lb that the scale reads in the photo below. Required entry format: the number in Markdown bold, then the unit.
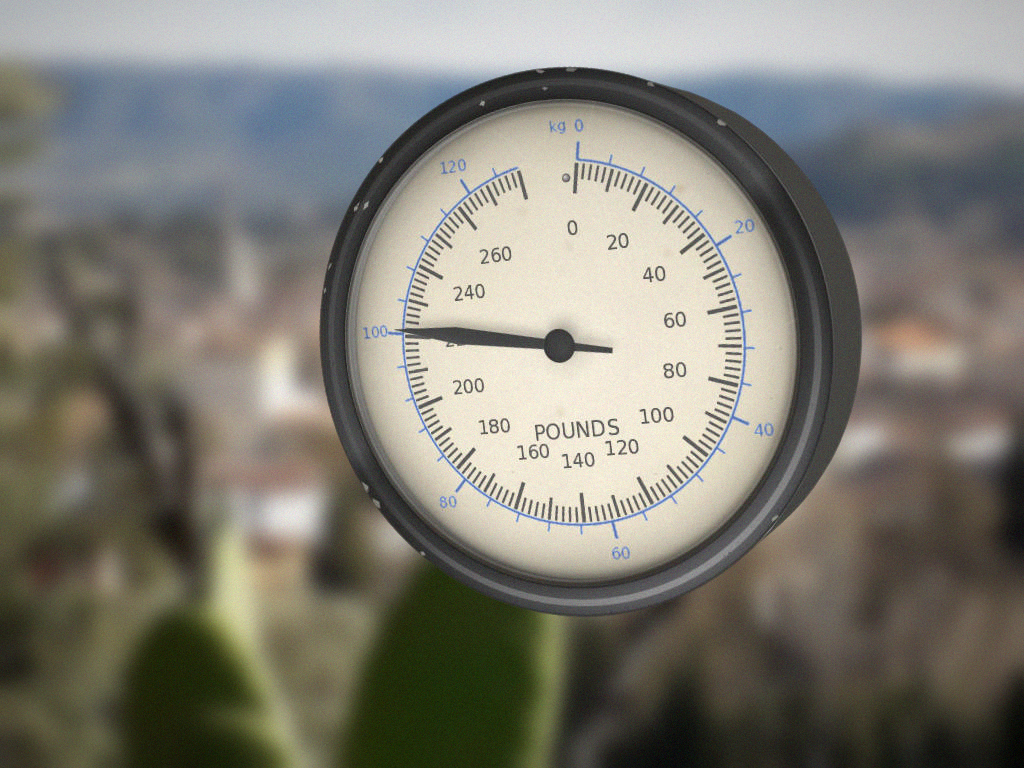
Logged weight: **222** lb
